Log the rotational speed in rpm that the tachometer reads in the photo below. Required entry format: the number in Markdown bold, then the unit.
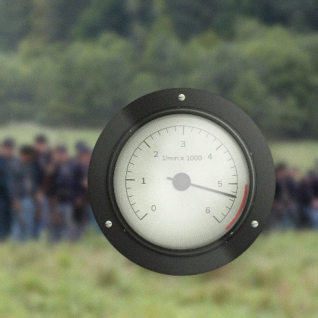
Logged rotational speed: **5300** rpm
